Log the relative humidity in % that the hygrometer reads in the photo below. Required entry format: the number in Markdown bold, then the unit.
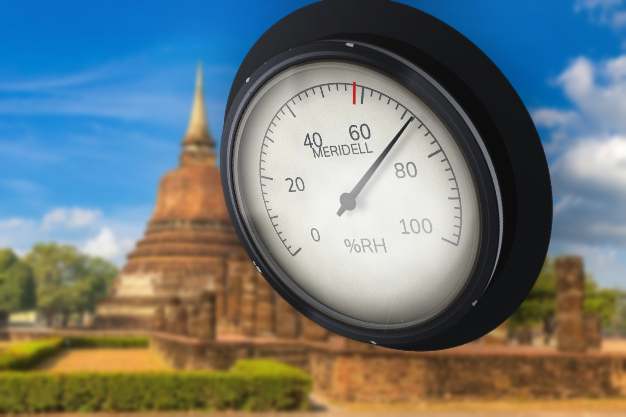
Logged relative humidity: **72** %
